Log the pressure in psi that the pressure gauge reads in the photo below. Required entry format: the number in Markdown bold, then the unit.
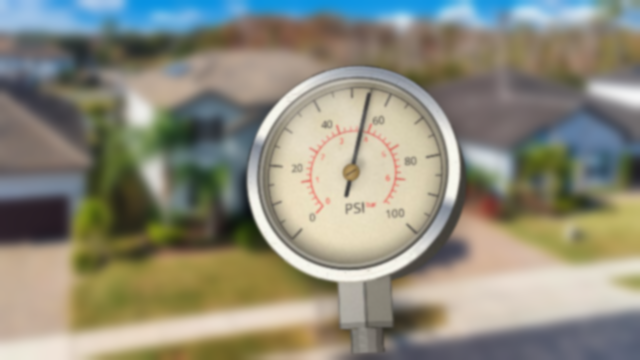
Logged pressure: **55** psi
